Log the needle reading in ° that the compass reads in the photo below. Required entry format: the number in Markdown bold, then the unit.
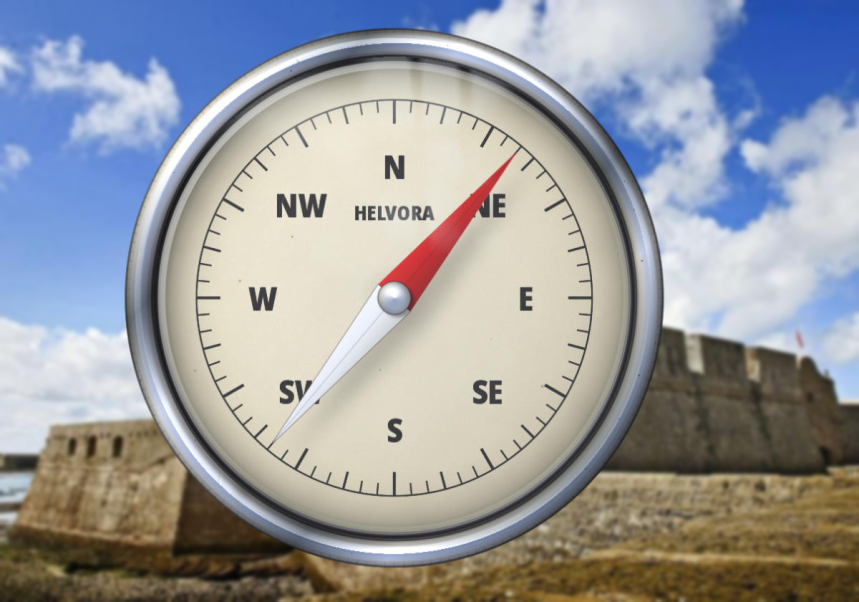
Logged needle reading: **40** °
